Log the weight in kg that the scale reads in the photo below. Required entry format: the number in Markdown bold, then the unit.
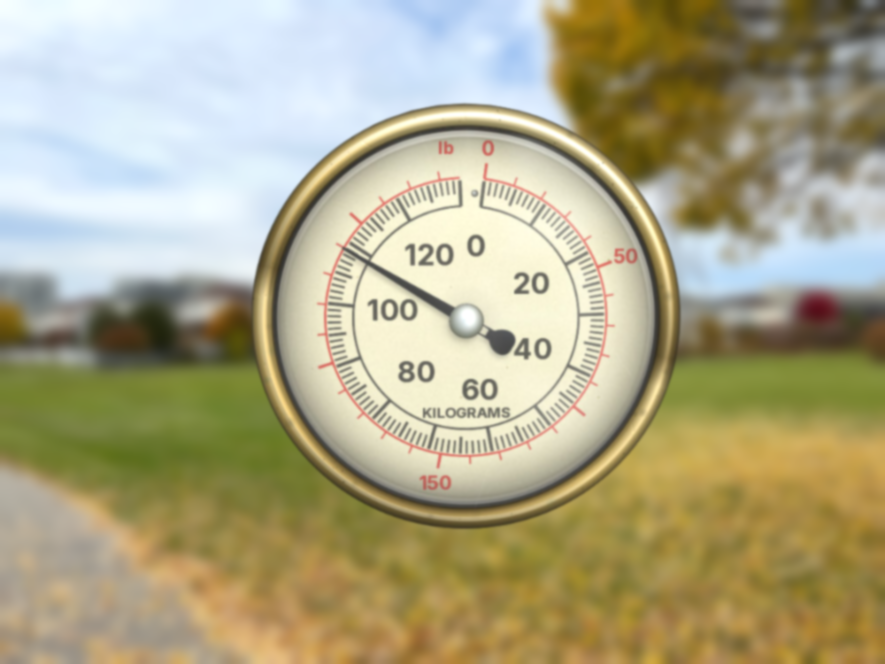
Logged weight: **109** kg
